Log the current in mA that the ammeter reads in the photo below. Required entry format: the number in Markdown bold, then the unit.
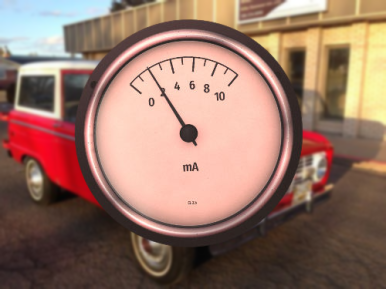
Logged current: **2** mA
